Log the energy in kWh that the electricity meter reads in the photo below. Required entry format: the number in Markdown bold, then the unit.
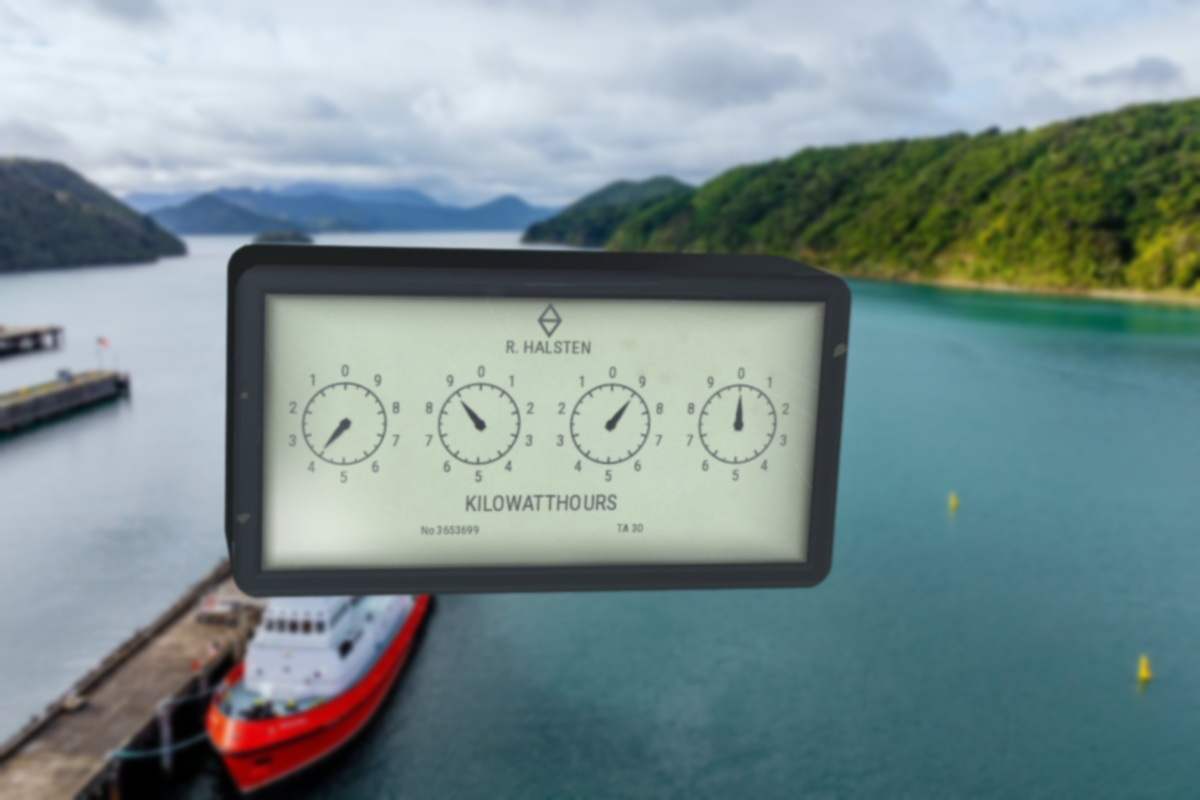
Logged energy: **3890** kWh
